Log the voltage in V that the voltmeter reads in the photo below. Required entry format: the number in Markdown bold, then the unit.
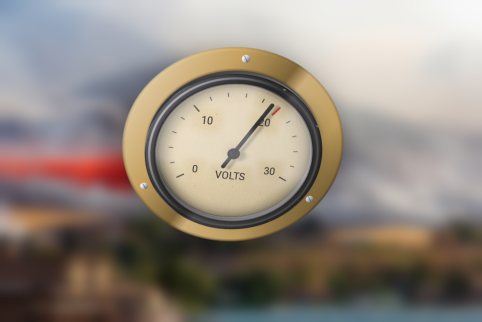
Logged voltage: **19** V
